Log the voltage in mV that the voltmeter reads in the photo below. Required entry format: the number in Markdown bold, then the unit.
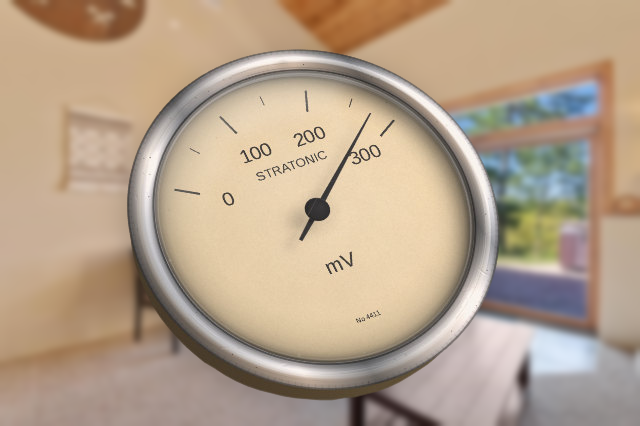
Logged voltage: **275** mV
